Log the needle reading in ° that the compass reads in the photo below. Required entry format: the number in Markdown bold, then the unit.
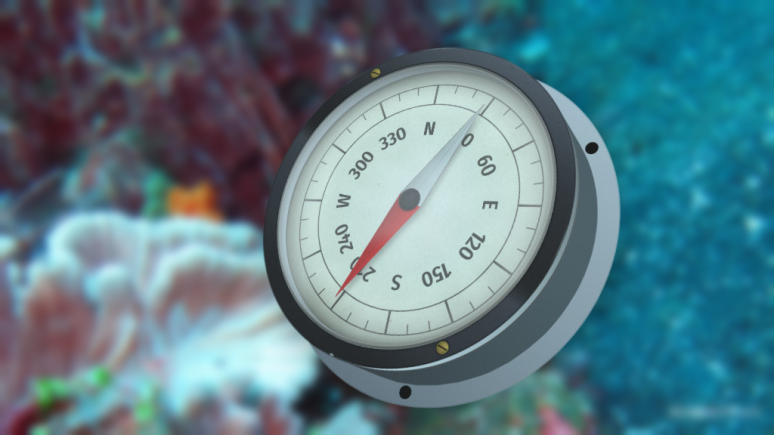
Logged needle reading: **210** °
